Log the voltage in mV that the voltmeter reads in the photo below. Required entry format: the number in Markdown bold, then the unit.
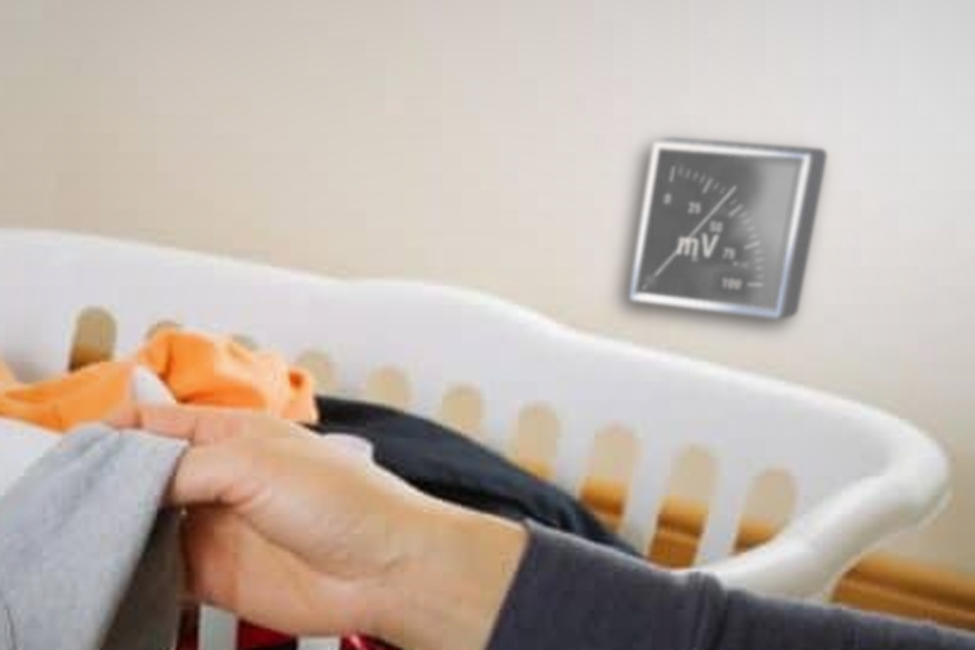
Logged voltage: **40** mV
